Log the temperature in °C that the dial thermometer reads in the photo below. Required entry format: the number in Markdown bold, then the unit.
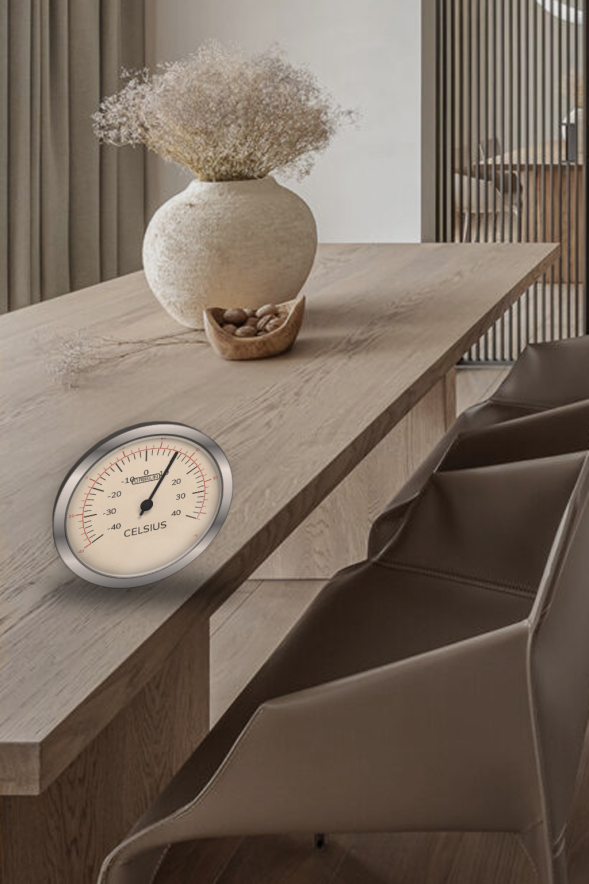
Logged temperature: **10** °C
